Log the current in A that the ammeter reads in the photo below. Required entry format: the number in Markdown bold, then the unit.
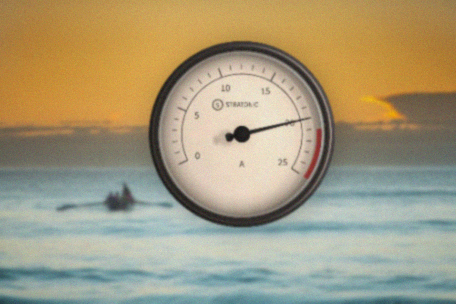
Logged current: **20** A
